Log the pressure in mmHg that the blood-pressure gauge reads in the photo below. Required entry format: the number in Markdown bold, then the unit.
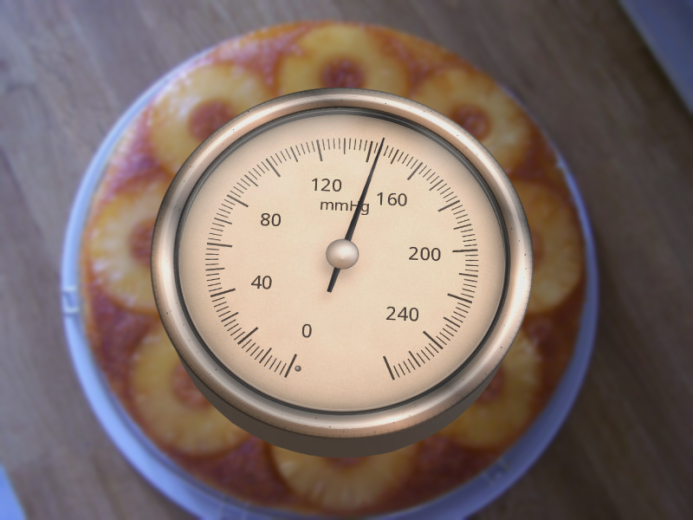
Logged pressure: **144** mmHg
